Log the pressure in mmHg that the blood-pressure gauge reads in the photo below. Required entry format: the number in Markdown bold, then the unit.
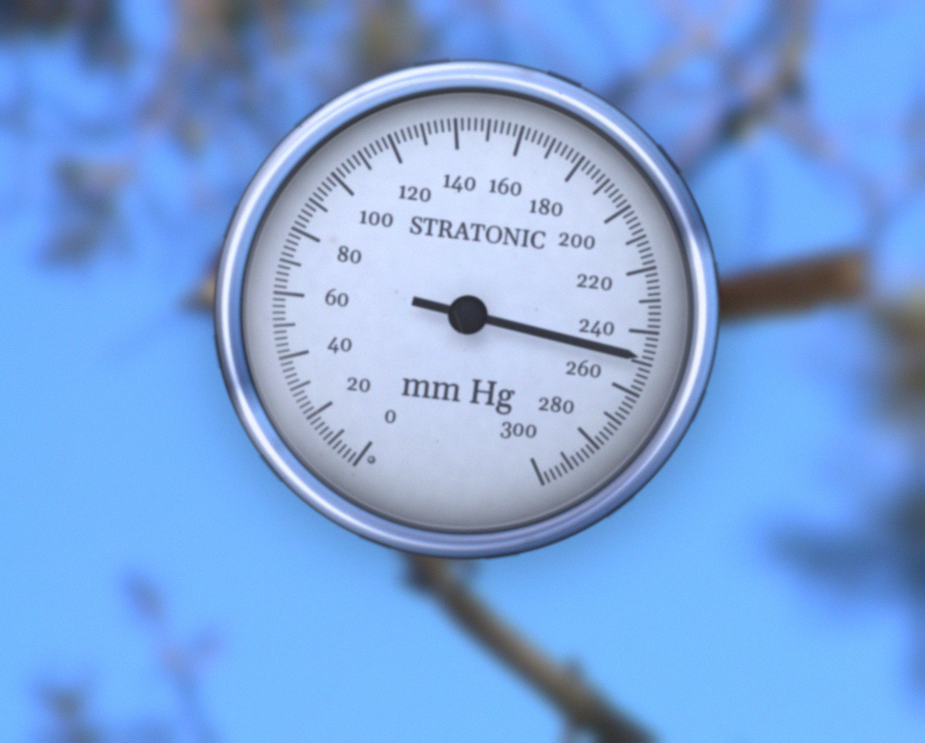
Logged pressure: **248** mmHg
